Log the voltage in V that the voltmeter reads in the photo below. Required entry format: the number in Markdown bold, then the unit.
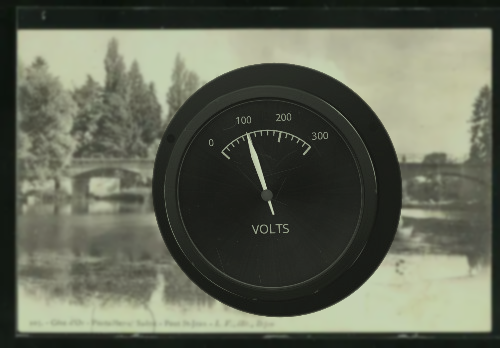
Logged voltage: **100** V
